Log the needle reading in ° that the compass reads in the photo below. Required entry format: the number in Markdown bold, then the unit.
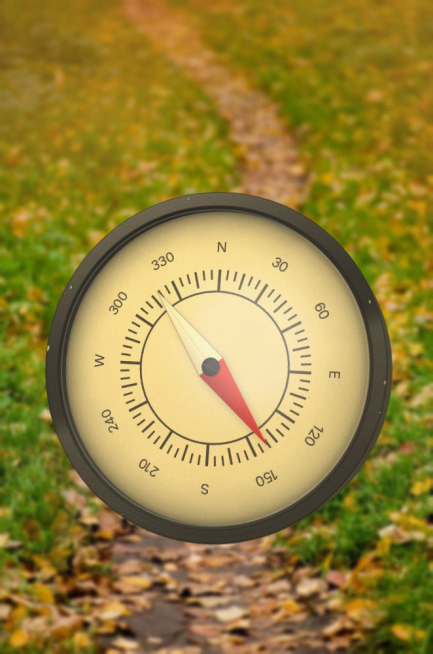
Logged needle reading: **140** °
